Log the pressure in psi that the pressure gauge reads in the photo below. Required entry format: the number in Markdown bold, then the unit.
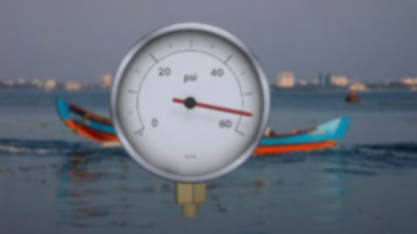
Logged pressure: **55** psi
